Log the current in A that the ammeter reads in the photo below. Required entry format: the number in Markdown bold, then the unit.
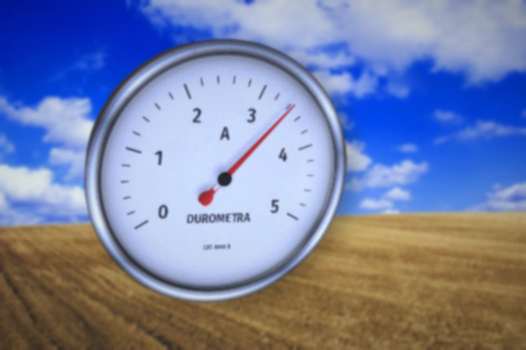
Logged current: **3.4** A
